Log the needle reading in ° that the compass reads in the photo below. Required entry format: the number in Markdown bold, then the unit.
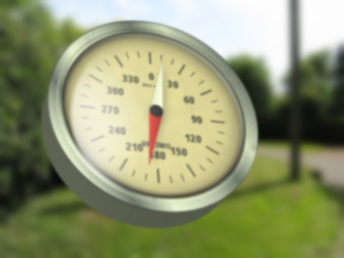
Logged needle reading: **190** °
